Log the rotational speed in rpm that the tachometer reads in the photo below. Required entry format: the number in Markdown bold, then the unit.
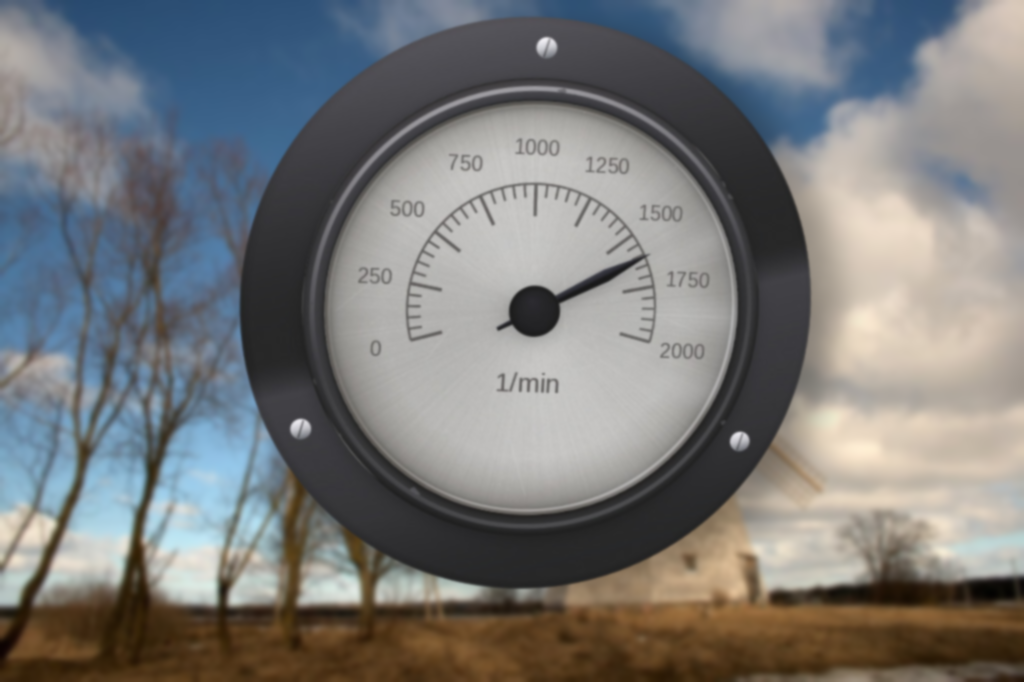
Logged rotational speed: **1600** rpm
